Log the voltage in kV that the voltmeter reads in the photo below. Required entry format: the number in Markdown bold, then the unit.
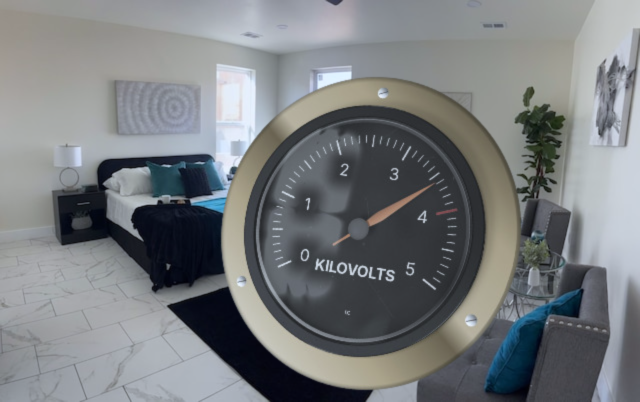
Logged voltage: **3.6** kV
